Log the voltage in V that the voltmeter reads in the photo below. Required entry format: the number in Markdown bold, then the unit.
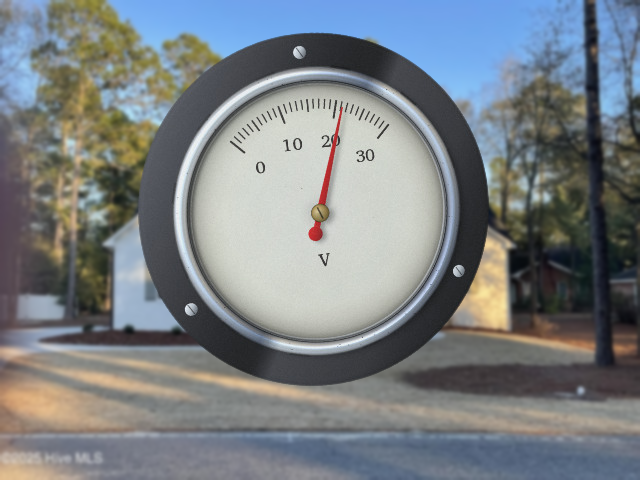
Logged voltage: **21** V
